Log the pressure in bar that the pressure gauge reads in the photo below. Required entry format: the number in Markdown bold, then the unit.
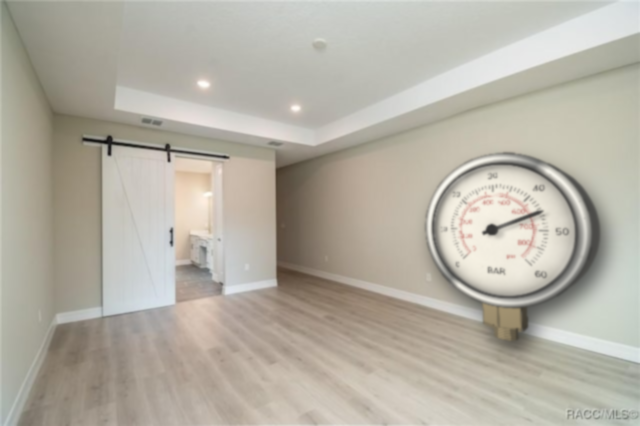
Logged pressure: **45** bar
